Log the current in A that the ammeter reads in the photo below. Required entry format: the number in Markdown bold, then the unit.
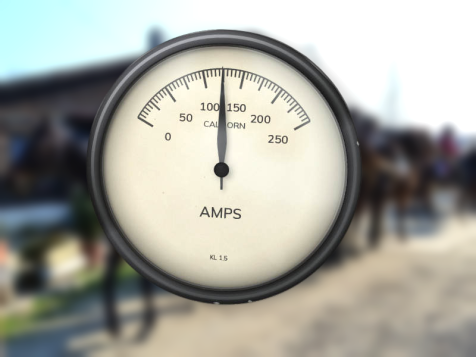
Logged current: **125** A
